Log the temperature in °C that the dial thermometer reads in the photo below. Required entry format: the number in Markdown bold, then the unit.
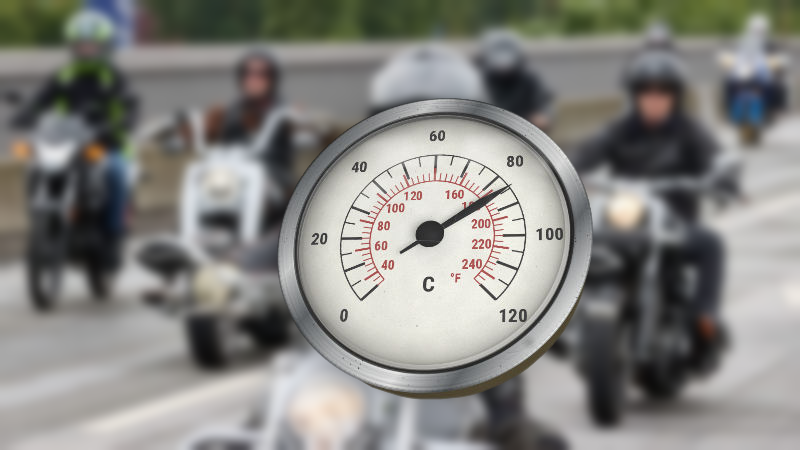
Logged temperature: **85** °C
